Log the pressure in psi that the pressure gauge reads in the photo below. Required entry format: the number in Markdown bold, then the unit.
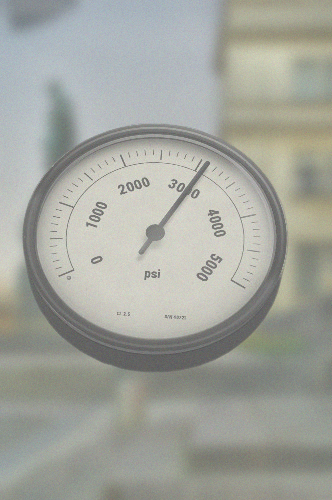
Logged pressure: **3100** psi
